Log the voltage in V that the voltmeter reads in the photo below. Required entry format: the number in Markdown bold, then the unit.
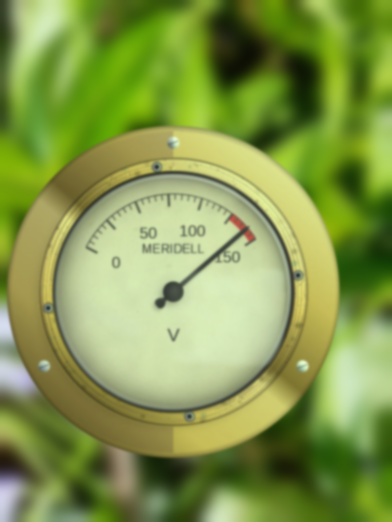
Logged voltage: **140** V
